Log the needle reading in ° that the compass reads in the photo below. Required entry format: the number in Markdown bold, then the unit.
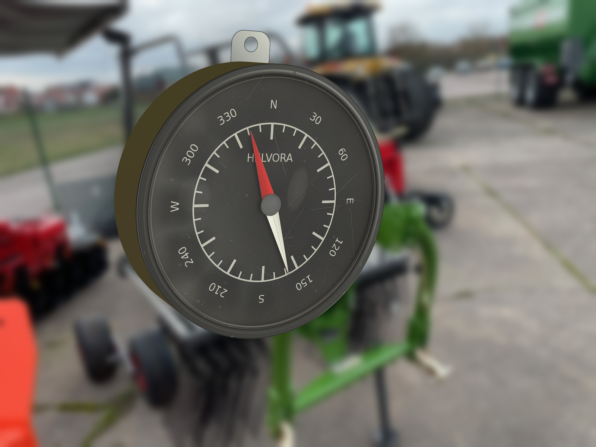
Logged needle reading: **340** °
